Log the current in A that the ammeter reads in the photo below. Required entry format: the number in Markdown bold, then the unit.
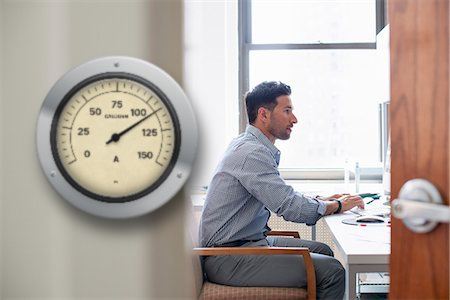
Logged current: **110** A
